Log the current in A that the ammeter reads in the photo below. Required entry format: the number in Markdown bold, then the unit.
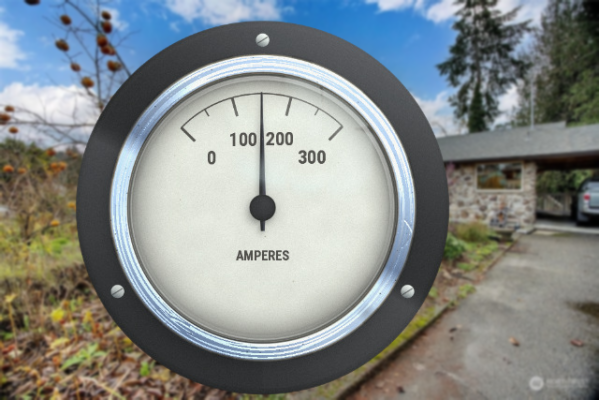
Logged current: **150** A
